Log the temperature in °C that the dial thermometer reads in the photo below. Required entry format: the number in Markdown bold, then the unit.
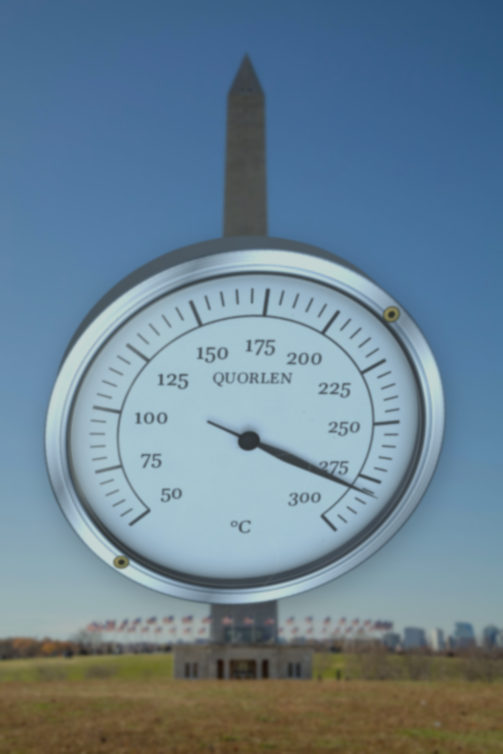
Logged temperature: **280** °C
